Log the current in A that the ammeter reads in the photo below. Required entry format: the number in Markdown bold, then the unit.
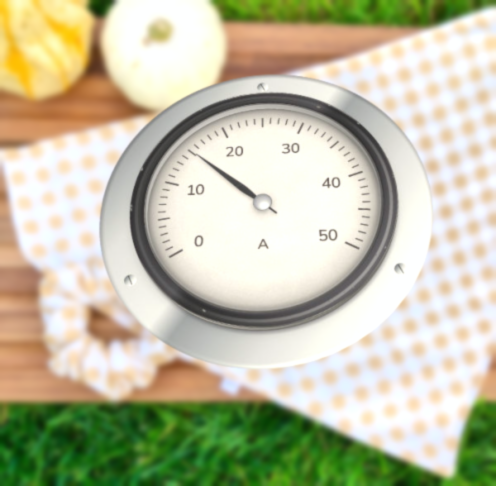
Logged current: **15** A
